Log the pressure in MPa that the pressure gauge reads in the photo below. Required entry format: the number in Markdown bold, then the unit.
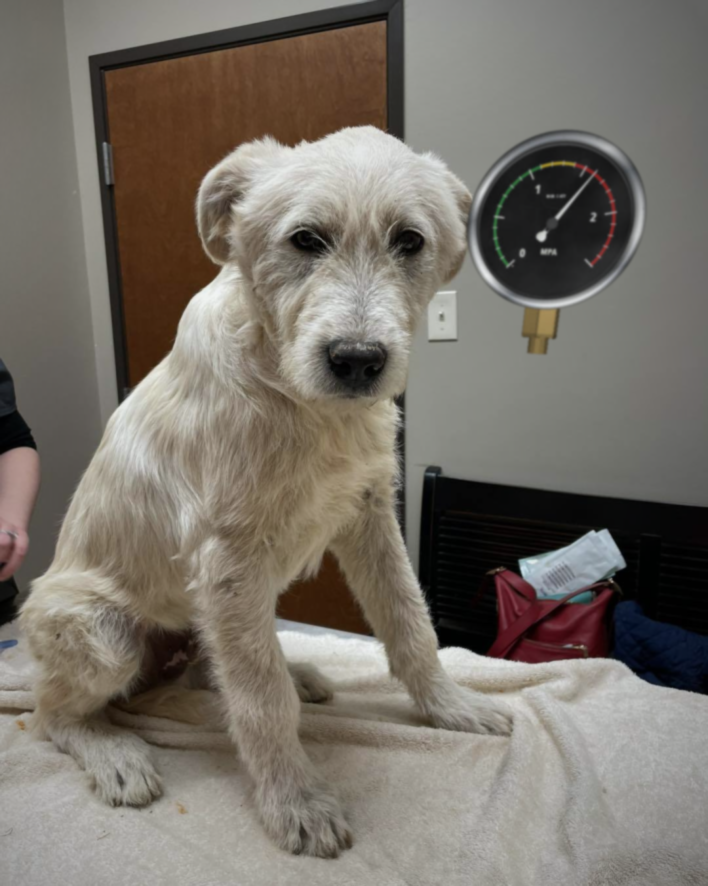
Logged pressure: **1.6** MPa
